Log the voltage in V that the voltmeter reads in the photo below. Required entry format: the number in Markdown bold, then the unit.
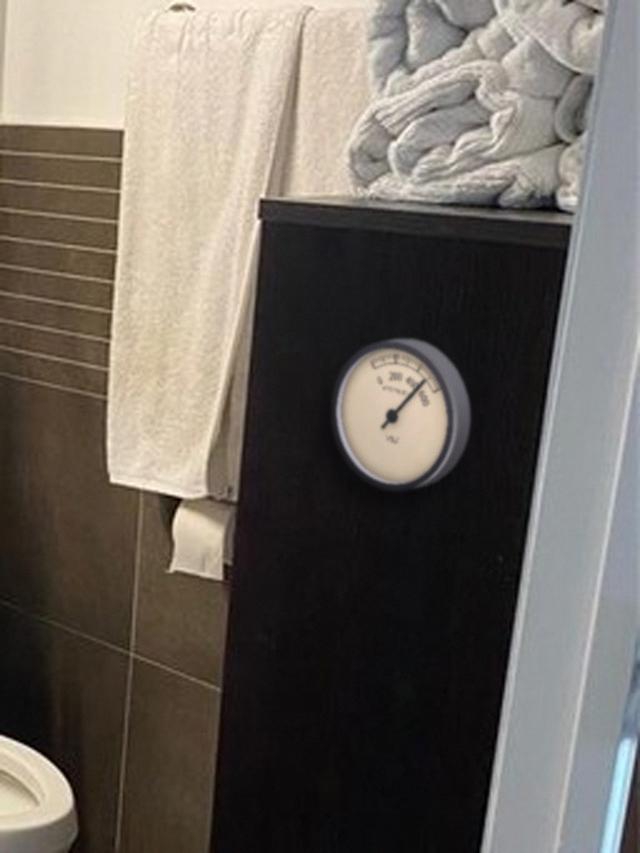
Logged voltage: **500** V
